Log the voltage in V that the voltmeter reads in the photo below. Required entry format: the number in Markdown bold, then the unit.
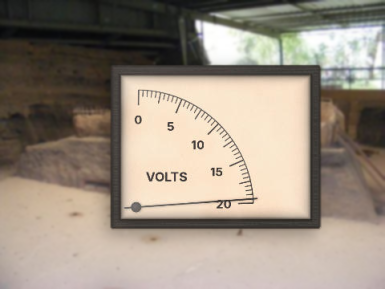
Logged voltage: **19.5** V
